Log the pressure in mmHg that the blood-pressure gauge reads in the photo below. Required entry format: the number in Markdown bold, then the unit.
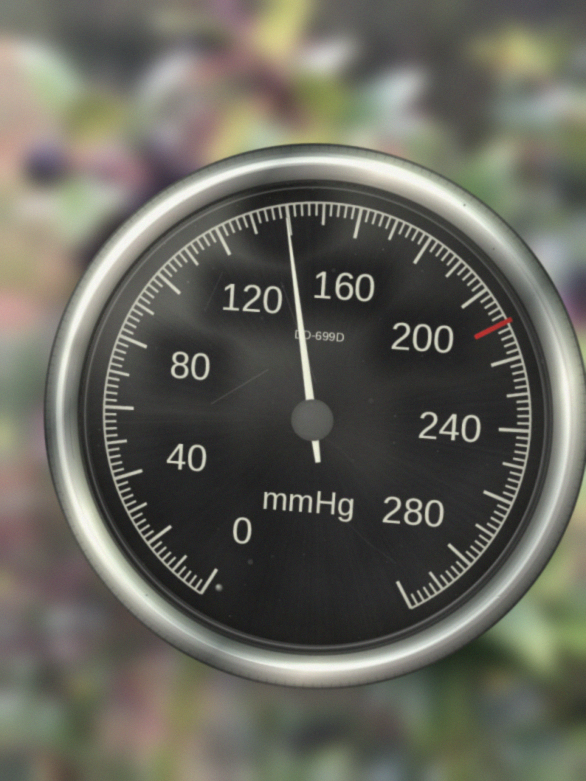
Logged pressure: **140** mmHg
